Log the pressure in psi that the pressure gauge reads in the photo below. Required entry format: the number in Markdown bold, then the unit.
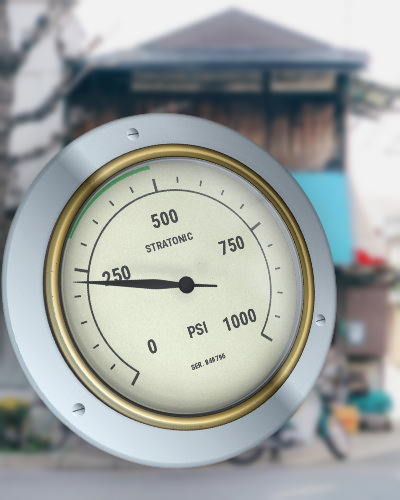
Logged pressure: **225** psi
